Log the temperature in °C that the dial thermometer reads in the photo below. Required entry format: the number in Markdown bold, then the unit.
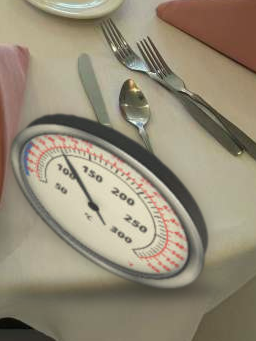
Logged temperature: **125** °C
